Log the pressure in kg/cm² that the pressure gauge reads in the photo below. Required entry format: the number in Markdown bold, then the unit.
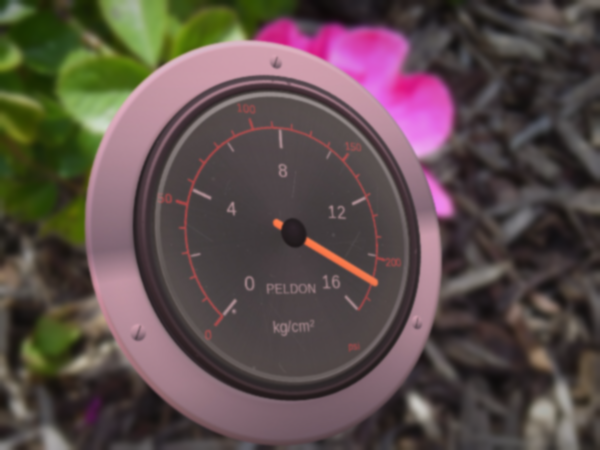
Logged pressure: **15** kg/cm²
